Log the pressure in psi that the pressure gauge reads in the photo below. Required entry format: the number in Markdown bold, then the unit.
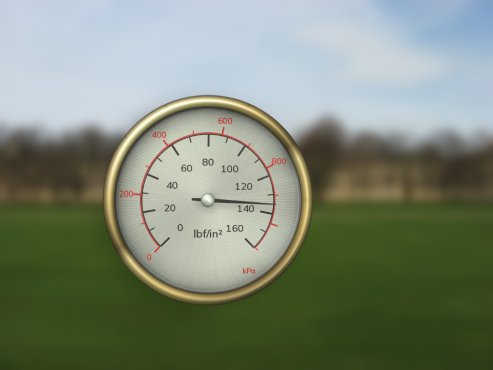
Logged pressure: **135** psi
